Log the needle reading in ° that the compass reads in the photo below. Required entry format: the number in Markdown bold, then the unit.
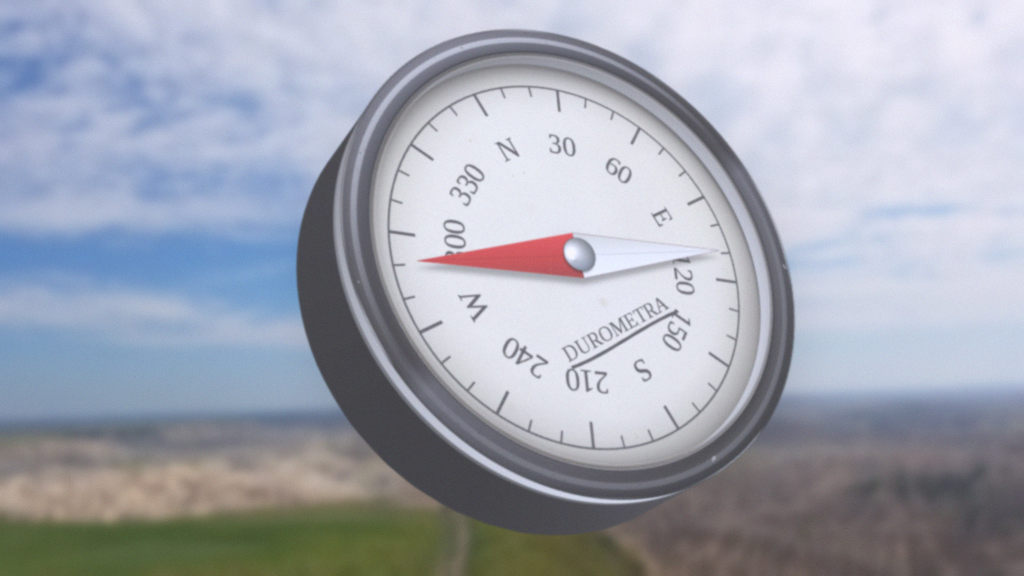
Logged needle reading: **290** °
